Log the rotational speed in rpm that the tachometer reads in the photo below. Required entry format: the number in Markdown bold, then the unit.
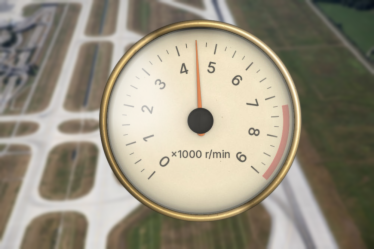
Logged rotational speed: **4500** rpm
